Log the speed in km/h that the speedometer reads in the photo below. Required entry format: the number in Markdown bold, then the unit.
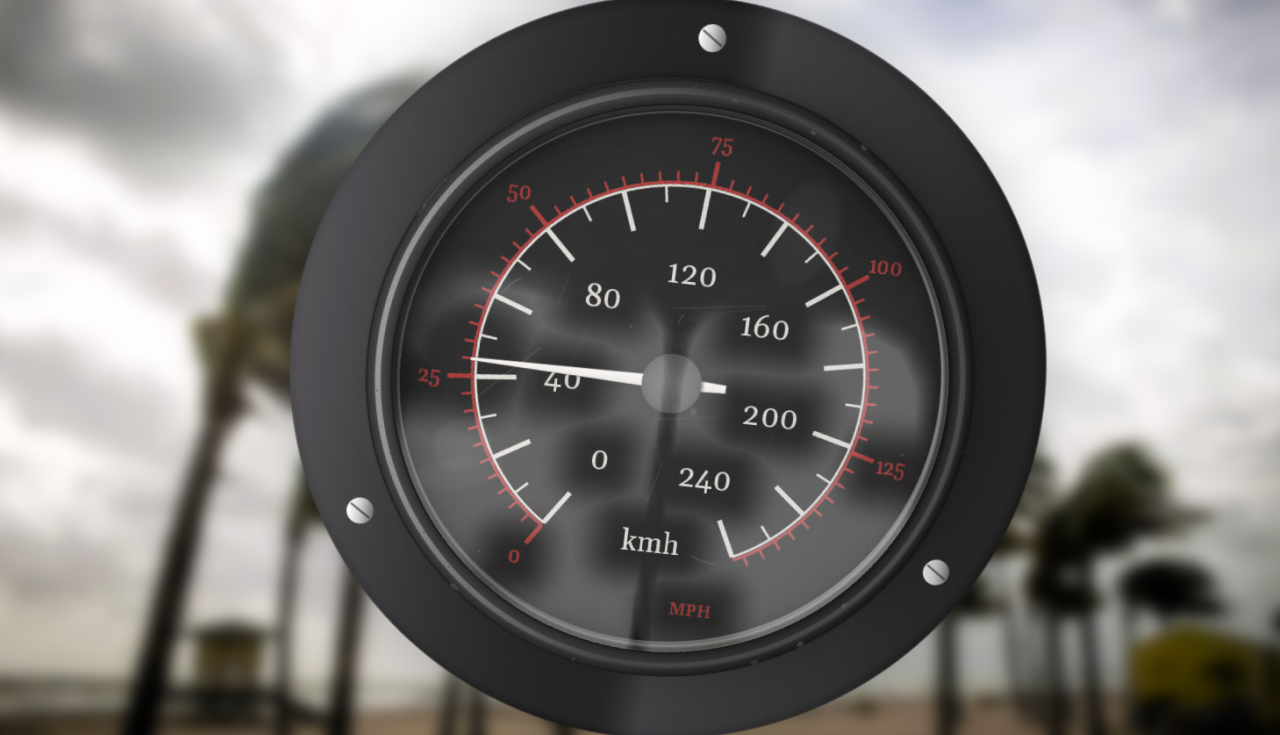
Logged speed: **45** km/h
